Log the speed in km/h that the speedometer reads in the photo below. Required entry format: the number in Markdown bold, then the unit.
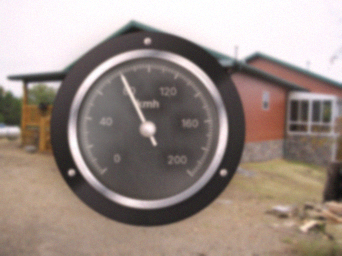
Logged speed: **80** km/h
